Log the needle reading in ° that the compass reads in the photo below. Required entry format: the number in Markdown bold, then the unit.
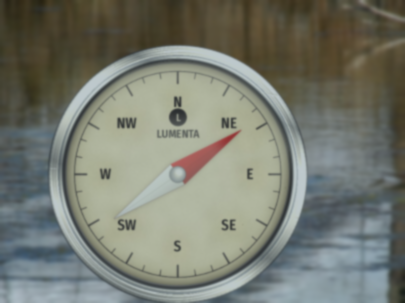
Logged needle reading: **55** °
